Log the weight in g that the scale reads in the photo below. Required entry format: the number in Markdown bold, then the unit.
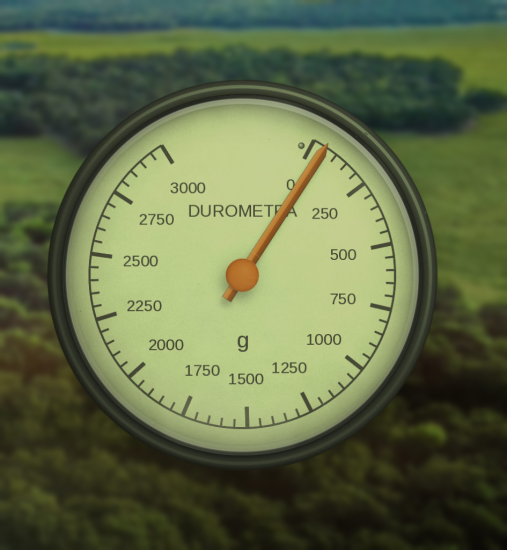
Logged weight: **50** g
